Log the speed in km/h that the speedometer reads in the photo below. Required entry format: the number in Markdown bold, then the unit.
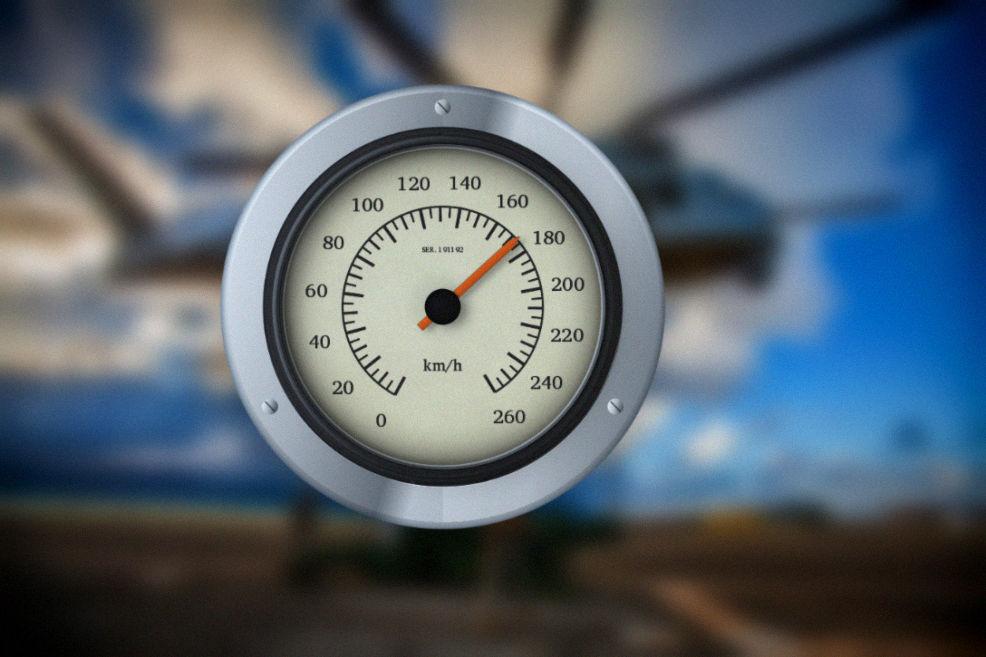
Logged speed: **172.5** km/h
